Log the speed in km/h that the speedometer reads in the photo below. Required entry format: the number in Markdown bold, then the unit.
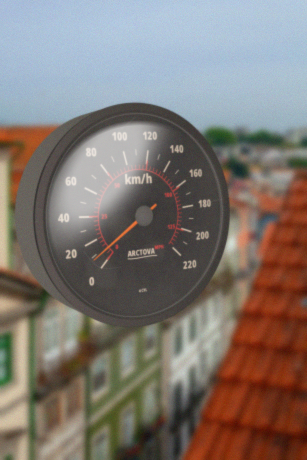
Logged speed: **10** km/h
